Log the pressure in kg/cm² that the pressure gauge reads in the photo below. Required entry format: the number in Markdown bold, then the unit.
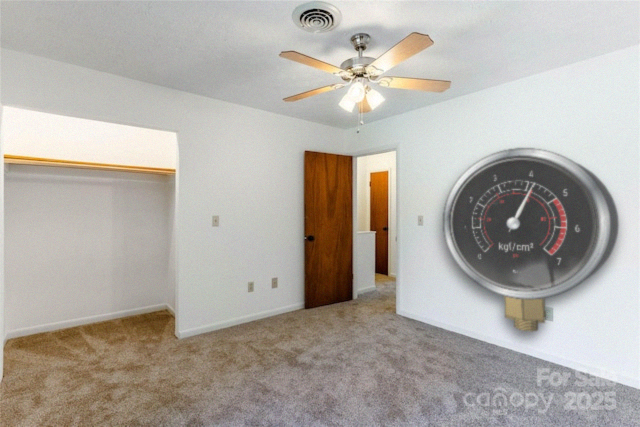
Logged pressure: **4.2** kg/cm²
